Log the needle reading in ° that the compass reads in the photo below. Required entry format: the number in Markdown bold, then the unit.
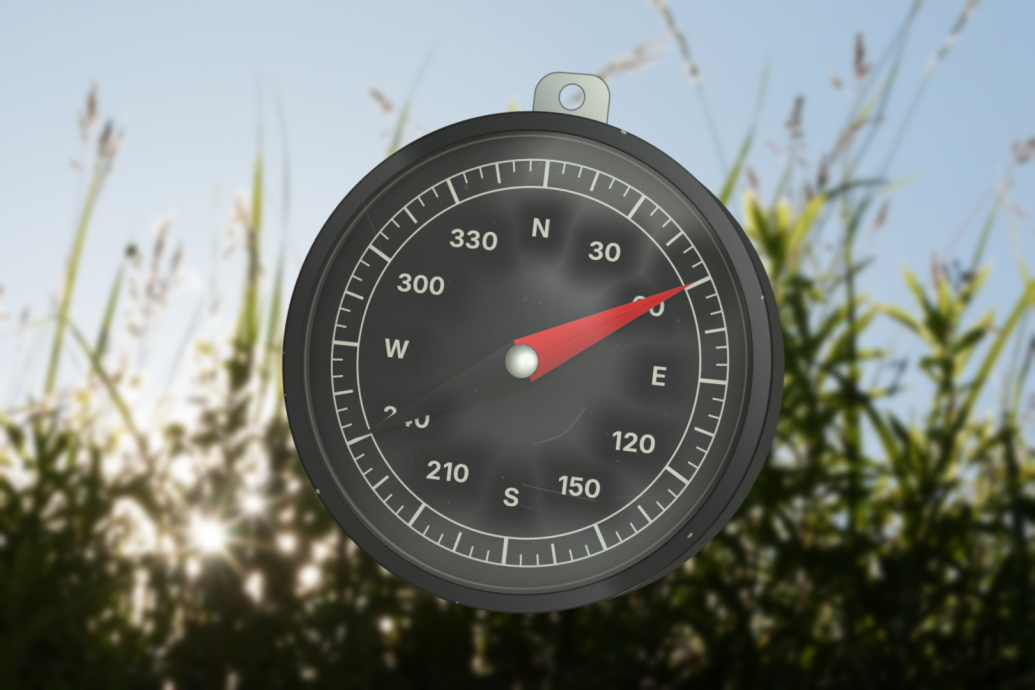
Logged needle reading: **60** °
